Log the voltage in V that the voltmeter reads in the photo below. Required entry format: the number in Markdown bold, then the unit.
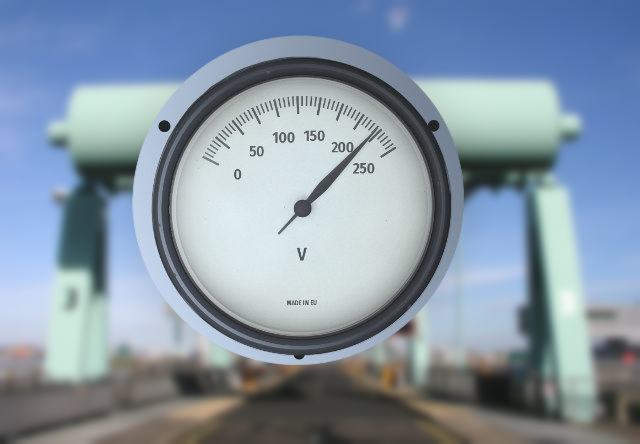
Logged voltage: **220** V
